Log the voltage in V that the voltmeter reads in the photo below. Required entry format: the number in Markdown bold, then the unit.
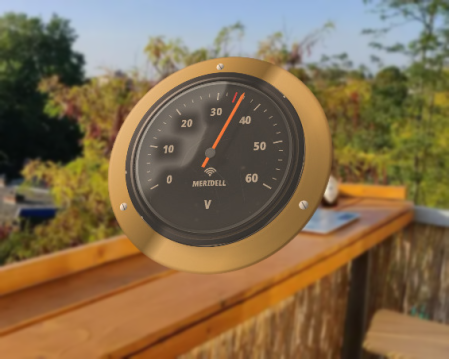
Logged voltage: **36** V
